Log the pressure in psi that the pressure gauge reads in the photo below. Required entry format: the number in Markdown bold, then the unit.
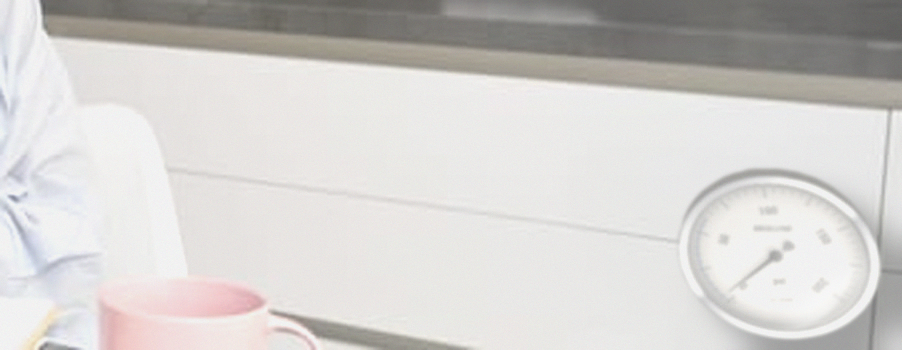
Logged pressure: **5** psi
